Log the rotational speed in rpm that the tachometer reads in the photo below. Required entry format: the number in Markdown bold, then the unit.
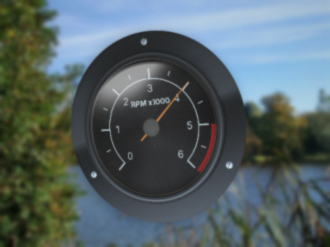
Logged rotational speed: **4000** rpm
